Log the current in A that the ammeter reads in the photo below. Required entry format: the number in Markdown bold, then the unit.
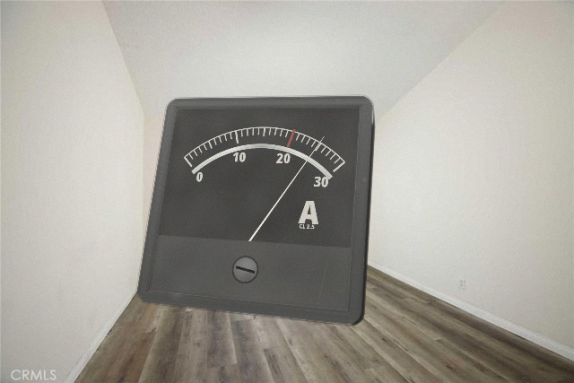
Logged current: **25** A
